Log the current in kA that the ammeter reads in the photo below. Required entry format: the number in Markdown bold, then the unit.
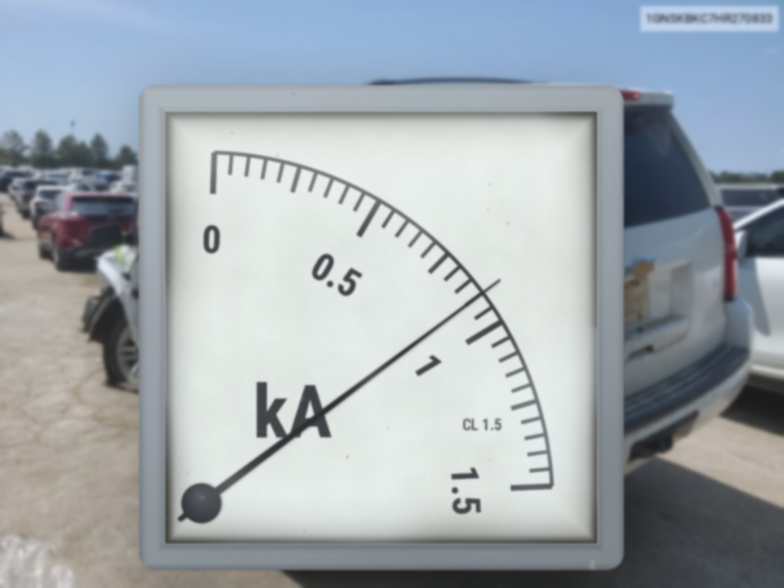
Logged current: **0.9** kA
